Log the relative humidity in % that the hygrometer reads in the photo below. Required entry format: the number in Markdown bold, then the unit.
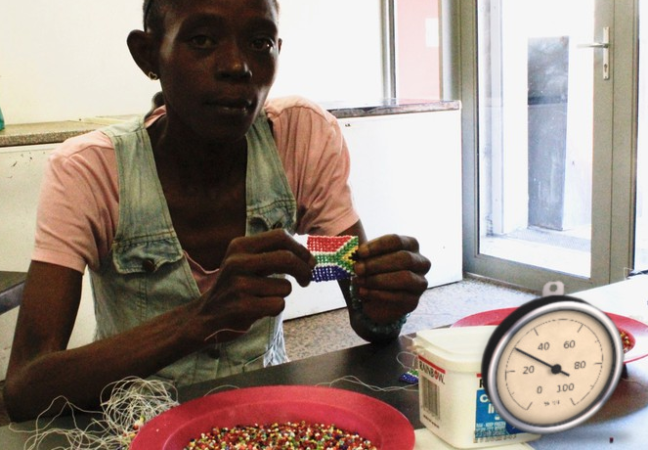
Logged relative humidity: **30** %
